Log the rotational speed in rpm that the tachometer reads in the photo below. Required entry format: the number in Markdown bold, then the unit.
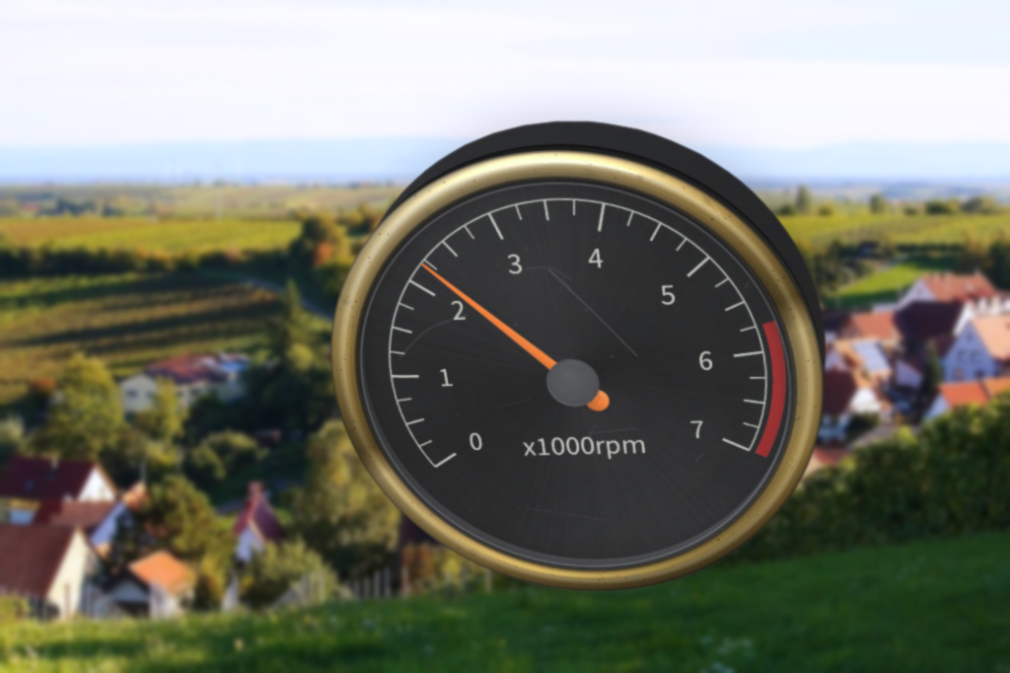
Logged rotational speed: **2250** rpm
